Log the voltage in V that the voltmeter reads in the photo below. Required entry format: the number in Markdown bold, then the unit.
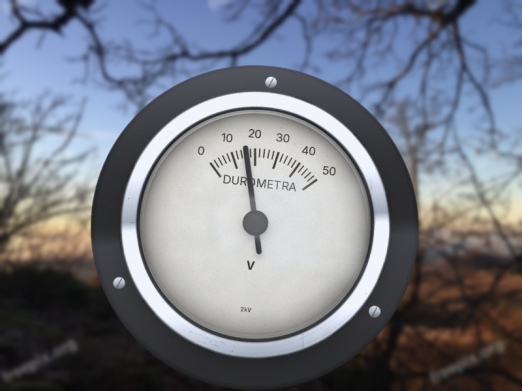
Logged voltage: **16** V
